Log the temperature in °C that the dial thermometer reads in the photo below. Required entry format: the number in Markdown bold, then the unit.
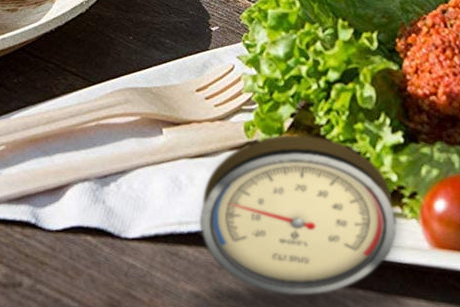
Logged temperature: **-5** °C
